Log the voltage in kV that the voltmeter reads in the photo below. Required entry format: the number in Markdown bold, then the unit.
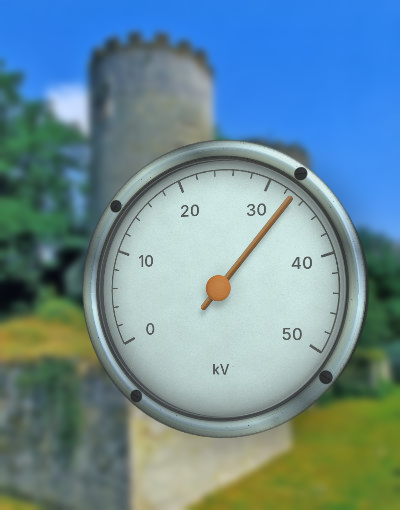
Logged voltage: **33** kV
